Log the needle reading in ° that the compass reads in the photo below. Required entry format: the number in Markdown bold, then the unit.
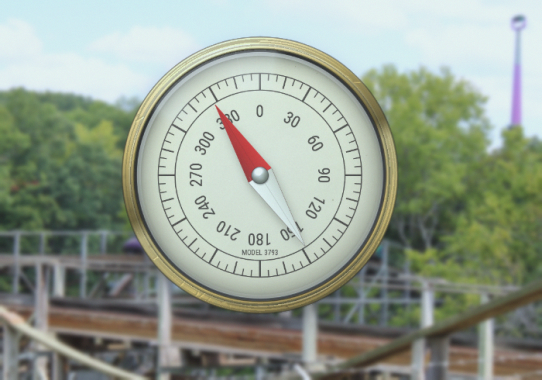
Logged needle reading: **327.5** °
